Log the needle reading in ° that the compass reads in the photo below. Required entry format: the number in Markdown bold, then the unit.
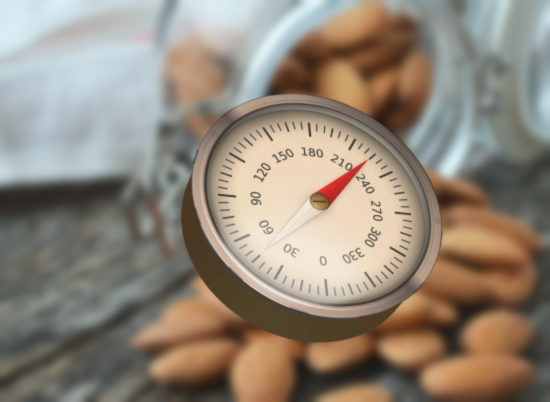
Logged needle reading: **225** °
